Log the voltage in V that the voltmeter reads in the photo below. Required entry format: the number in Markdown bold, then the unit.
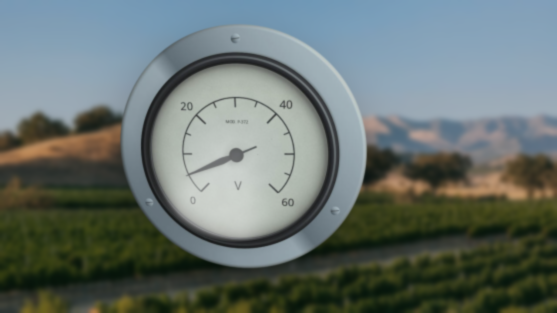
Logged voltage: **5** V
